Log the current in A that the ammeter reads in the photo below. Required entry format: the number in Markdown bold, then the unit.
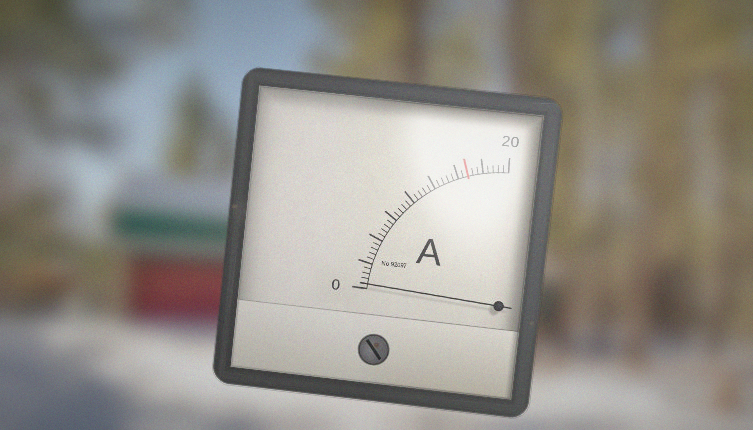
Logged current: **0.5** A
